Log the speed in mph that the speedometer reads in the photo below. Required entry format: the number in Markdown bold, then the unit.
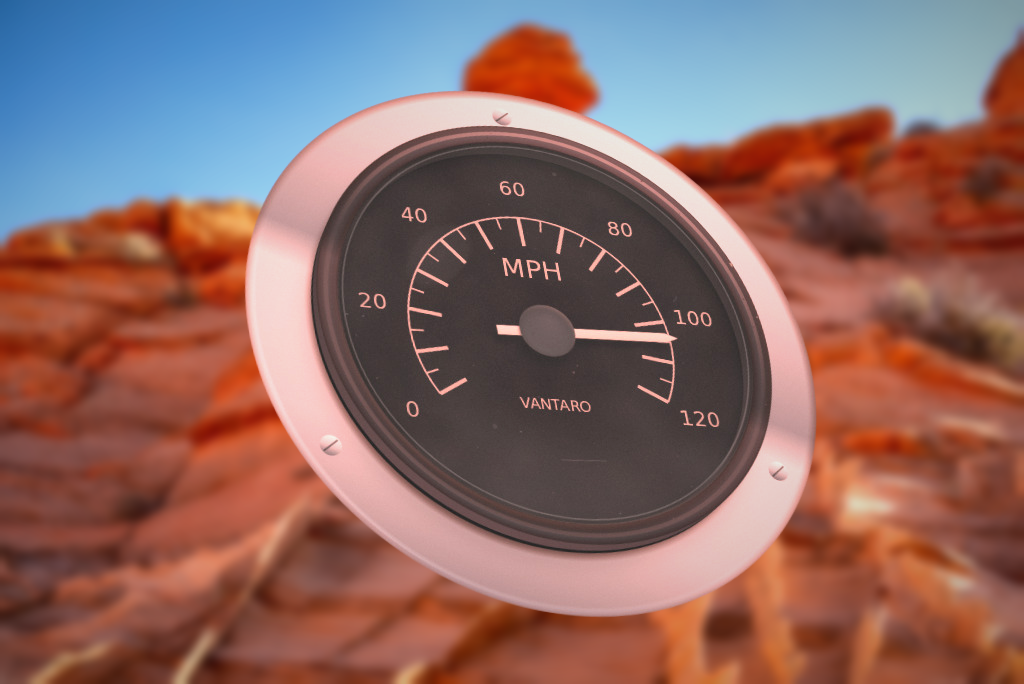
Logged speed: **105** mph
